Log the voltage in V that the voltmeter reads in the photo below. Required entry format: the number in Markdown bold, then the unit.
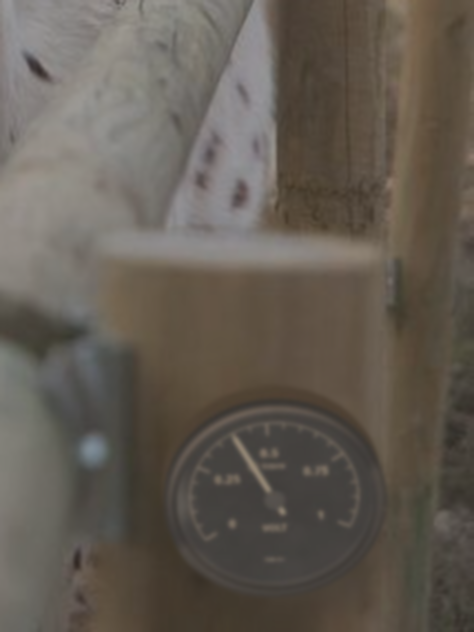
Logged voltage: **0.4** V
